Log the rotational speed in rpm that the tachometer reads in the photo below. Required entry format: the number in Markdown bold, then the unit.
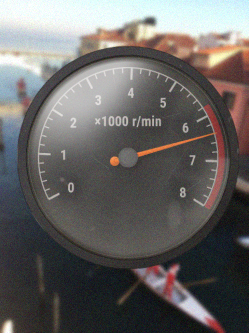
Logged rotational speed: **6400** rpm
